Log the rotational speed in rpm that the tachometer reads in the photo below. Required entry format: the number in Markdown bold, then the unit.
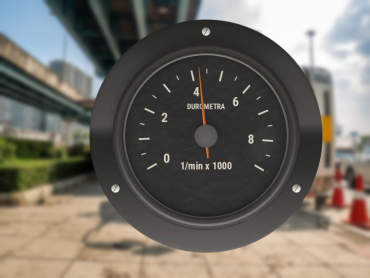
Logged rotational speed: **4250** rpm
